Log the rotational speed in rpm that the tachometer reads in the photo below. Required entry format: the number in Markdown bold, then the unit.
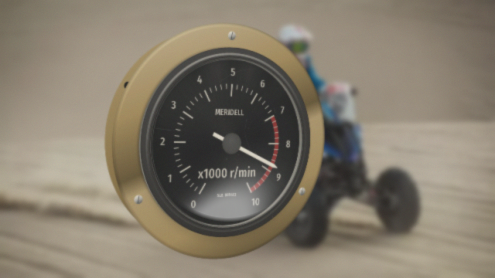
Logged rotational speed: **8800** rpm
